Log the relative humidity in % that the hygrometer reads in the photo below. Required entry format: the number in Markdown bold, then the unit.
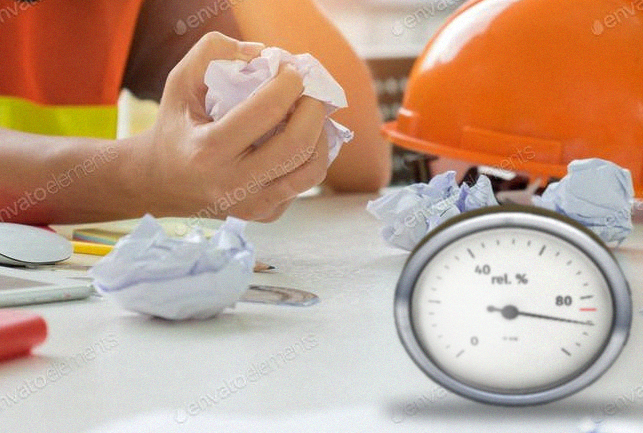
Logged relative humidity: **88** %
